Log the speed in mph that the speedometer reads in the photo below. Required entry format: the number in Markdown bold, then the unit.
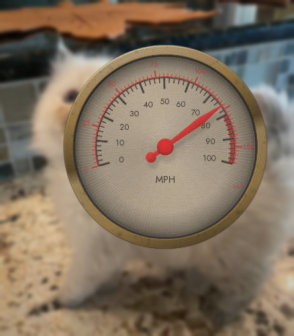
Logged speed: **76** mph
